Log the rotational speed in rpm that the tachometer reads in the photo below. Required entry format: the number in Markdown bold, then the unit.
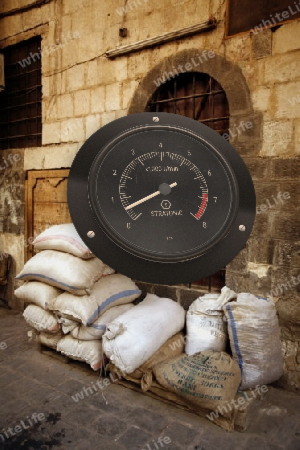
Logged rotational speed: **500** rpm
